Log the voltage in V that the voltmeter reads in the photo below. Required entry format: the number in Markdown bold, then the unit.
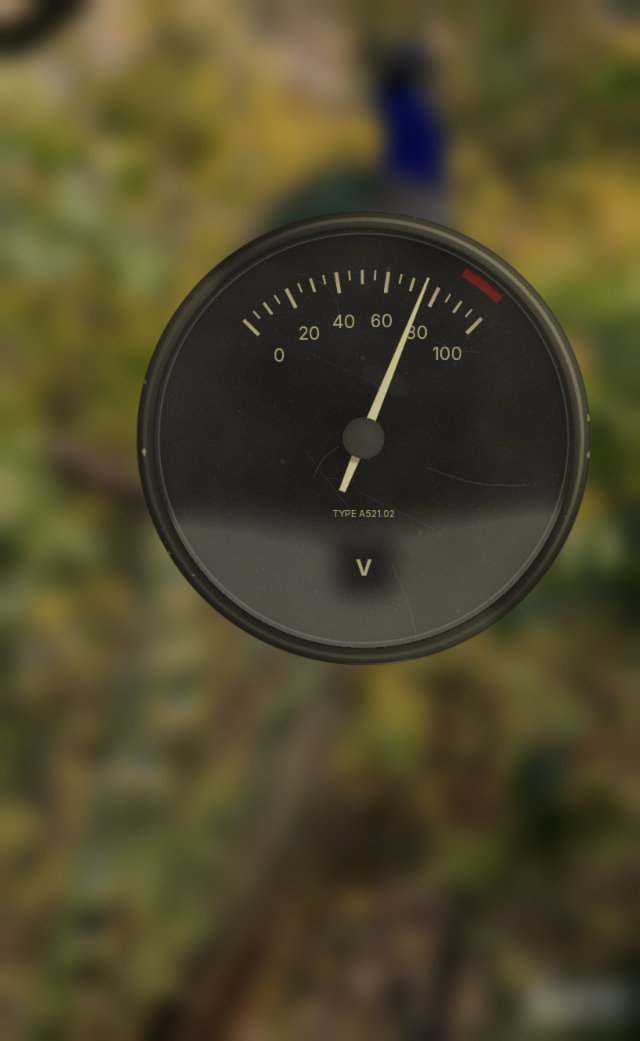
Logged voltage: **75** V
